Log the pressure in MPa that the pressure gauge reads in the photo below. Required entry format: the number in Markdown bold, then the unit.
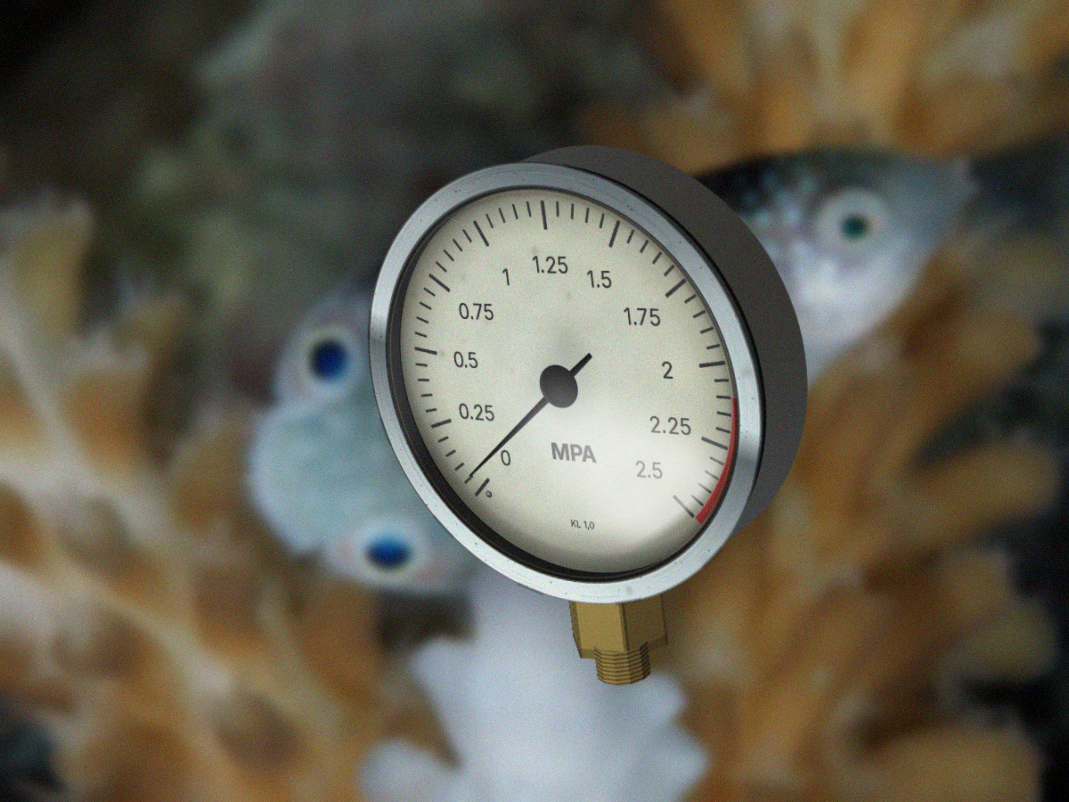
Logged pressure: **0.05** MPa
